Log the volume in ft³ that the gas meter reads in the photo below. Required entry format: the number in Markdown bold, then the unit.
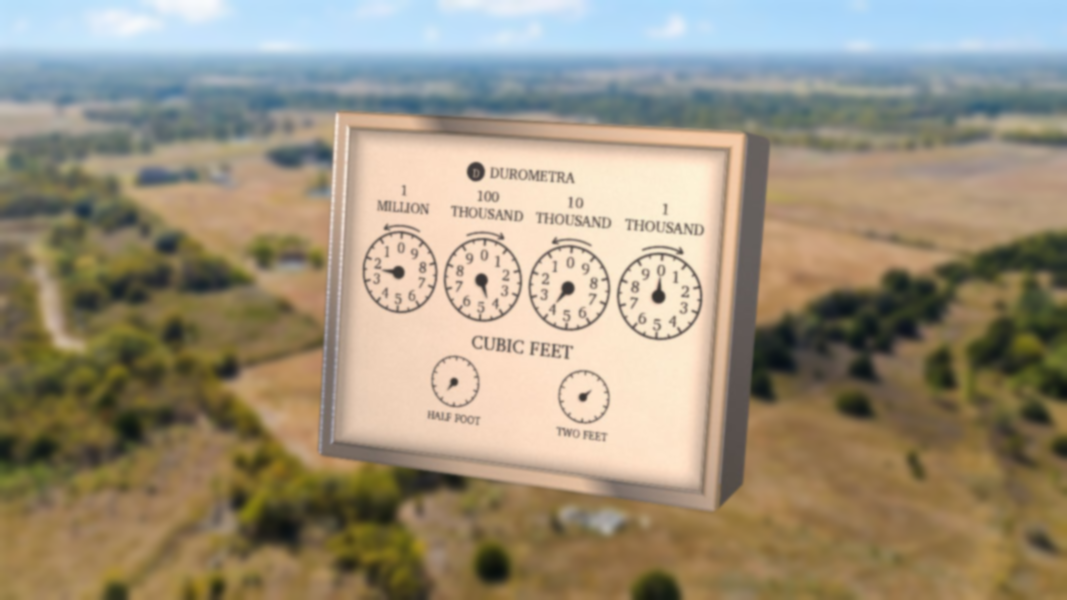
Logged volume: **244000** ft³
